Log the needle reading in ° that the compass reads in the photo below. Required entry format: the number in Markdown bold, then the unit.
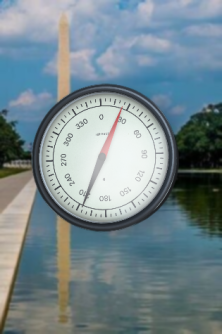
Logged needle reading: **25** °
